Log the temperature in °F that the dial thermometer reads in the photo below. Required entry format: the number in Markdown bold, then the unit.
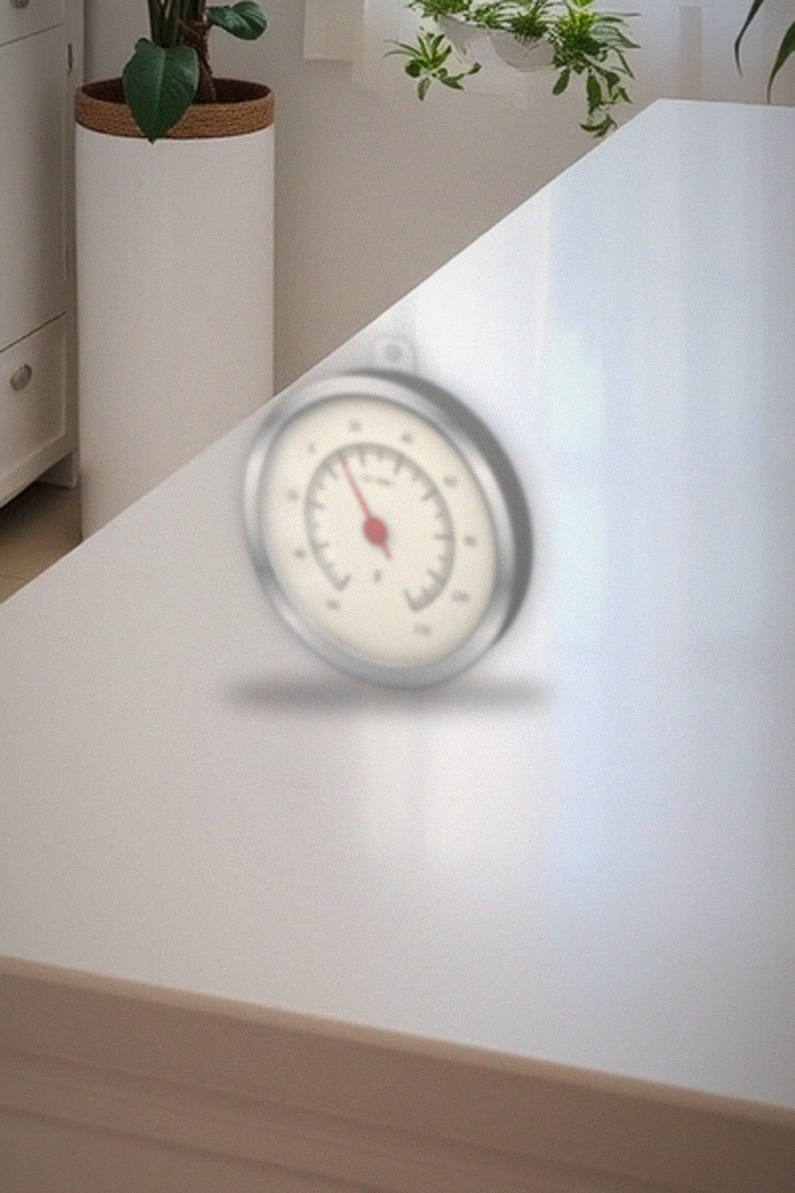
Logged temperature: **10** °F
